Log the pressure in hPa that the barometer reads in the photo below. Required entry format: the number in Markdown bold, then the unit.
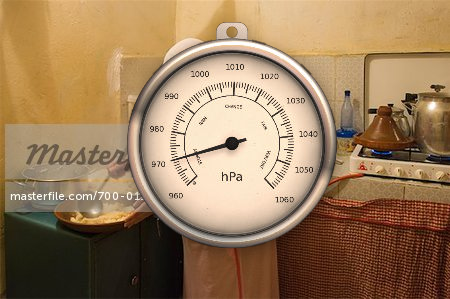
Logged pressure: **970** hPa
